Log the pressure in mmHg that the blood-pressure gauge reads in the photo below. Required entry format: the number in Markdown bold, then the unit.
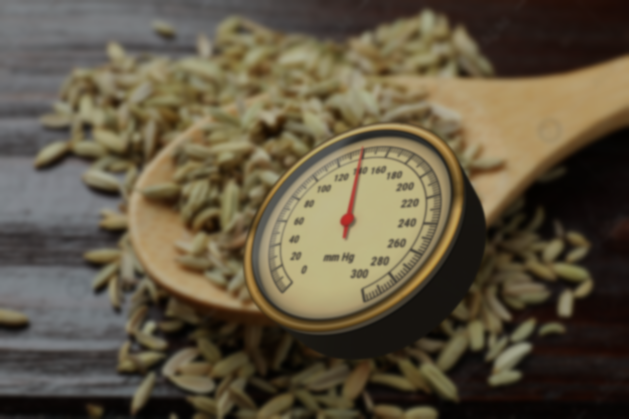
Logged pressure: **140** mmHg
